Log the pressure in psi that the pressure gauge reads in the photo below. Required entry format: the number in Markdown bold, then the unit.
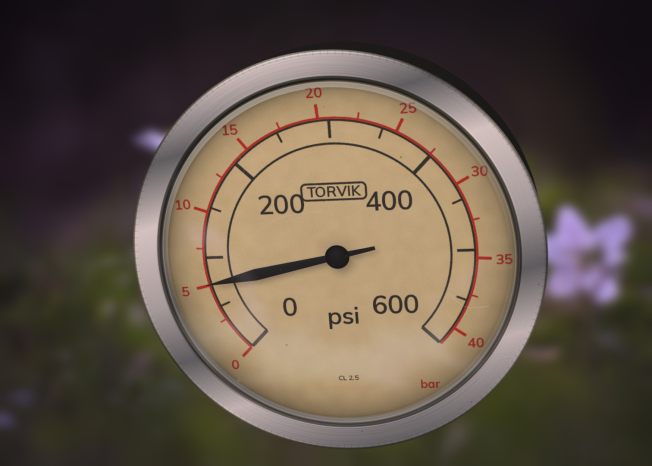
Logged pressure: **75** psi
